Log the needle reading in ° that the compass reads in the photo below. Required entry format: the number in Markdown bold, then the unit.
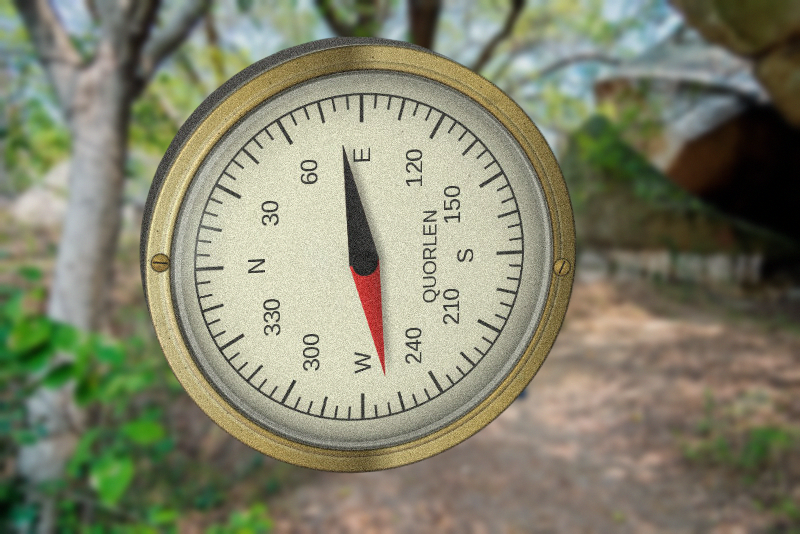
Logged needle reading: **260** °
